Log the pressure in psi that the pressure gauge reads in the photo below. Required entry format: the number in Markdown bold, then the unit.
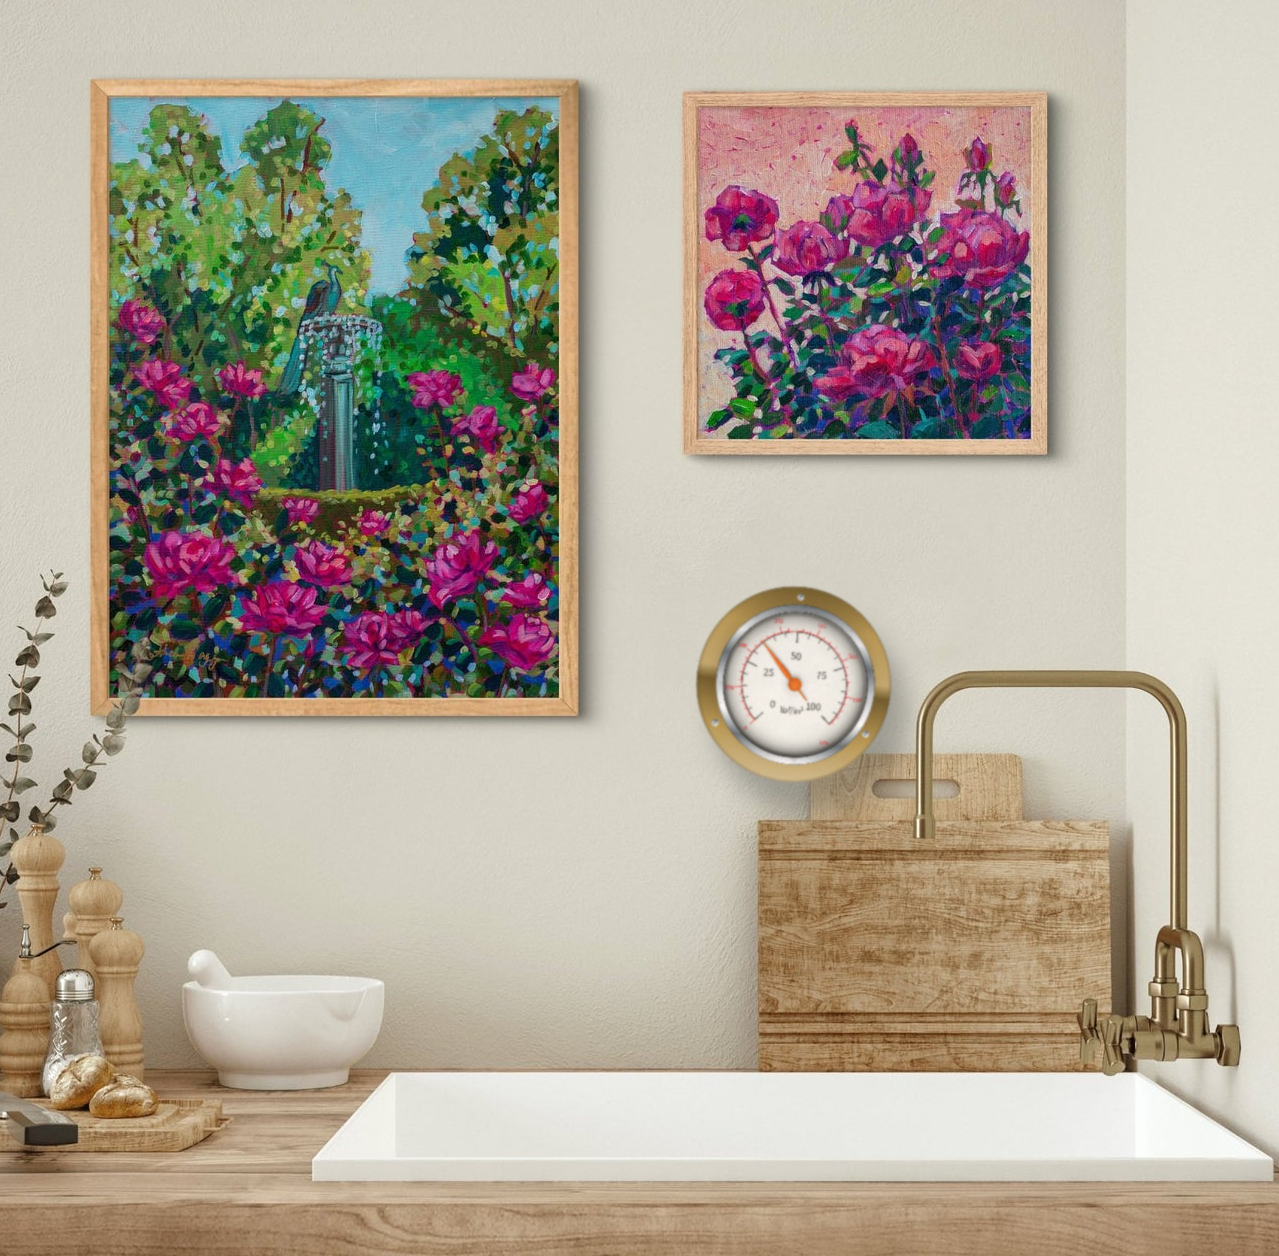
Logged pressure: **35** psi
